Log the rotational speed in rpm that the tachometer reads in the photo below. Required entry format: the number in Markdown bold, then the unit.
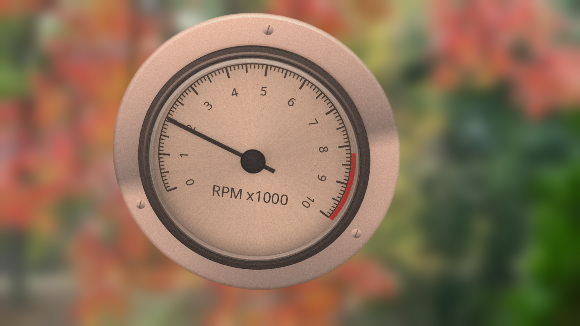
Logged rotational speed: **2000** rpm
